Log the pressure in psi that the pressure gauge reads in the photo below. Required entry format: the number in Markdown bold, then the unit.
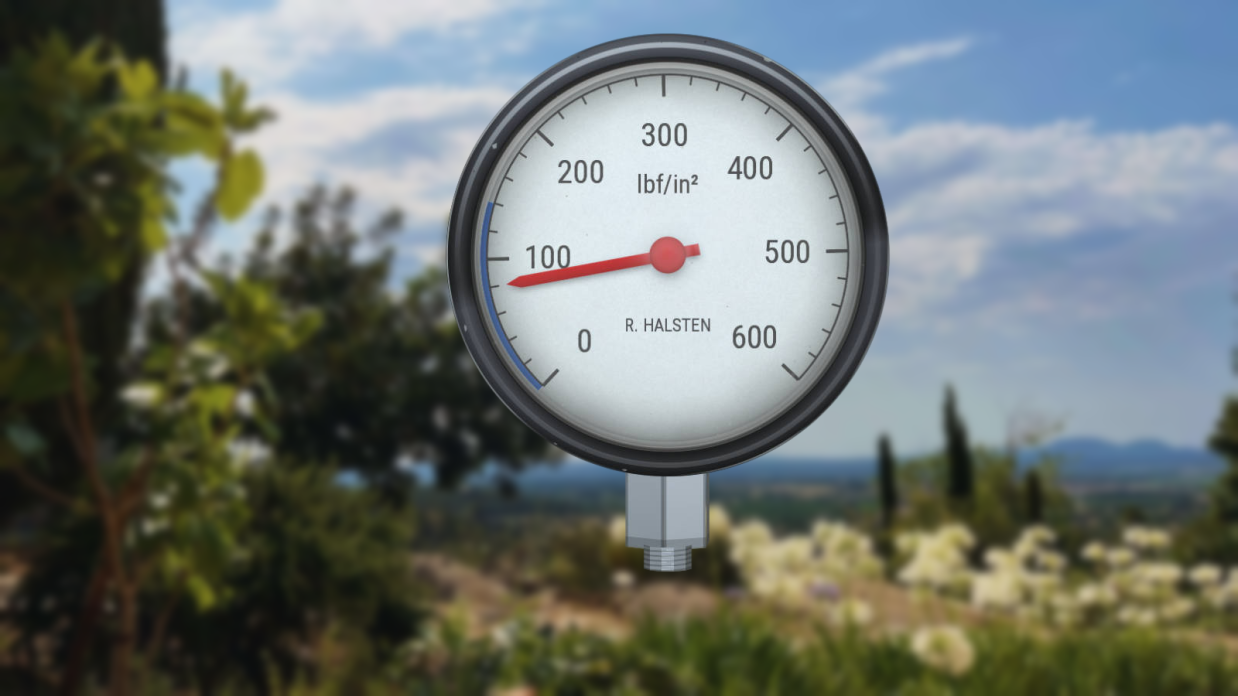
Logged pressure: **80** psi
